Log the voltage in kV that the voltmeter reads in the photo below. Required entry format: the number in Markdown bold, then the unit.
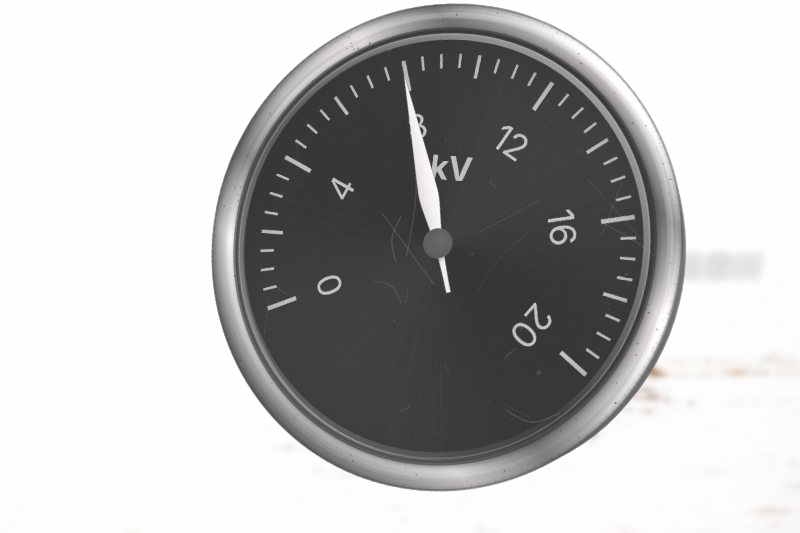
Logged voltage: **8** kV
